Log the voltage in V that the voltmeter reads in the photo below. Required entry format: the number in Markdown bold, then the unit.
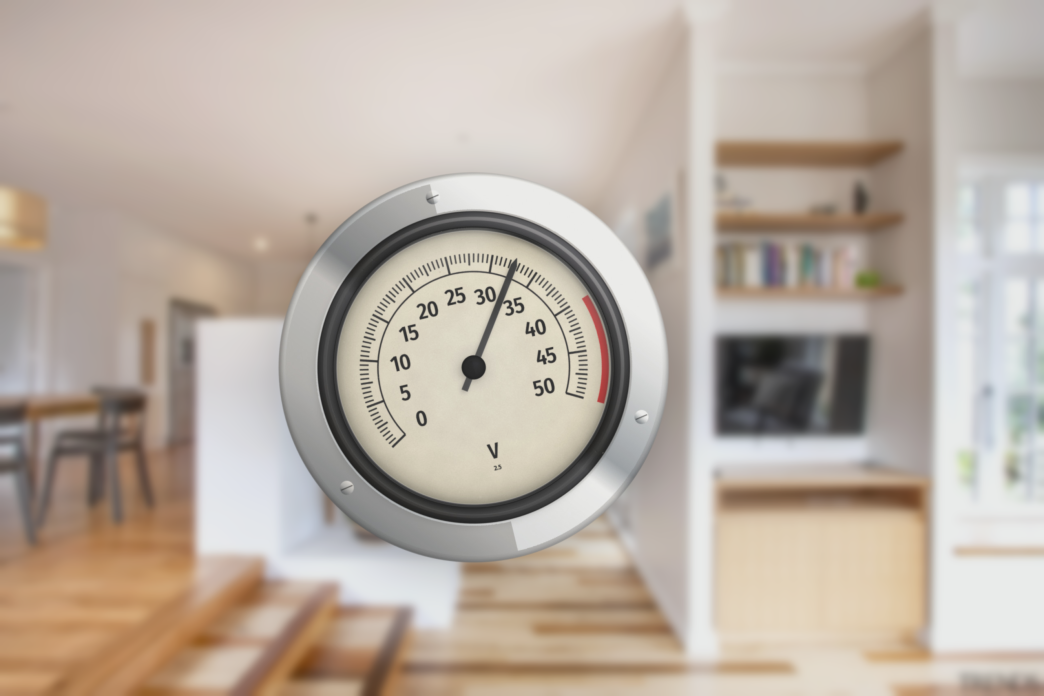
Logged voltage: **32.5** V
